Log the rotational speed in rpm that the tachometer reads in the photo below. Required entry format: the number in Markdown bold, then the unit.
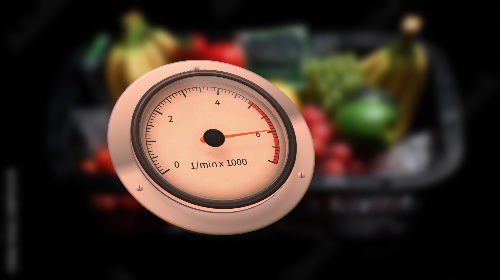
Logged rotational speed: **6000** rpm
